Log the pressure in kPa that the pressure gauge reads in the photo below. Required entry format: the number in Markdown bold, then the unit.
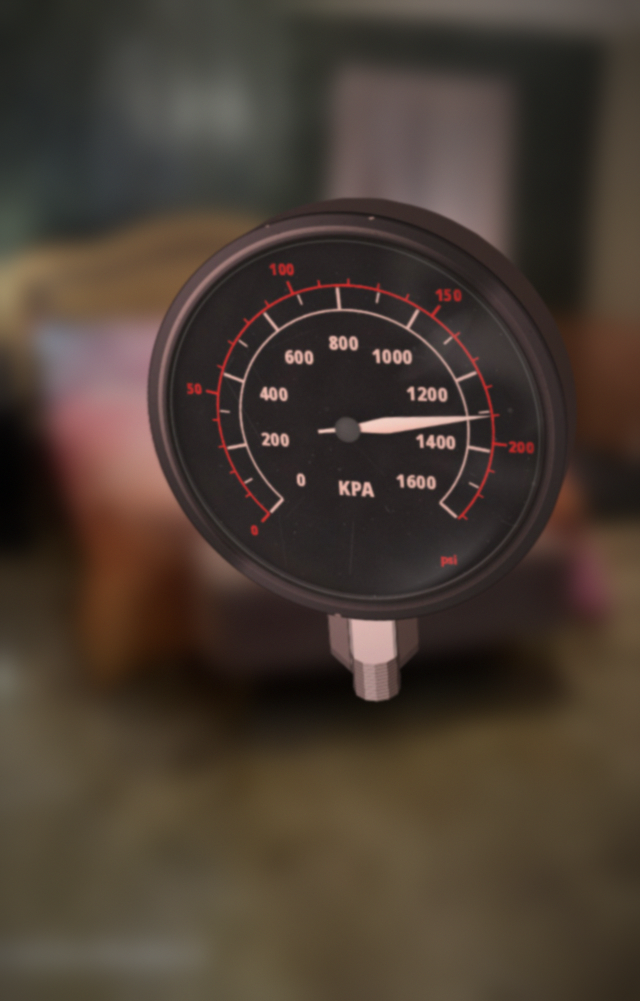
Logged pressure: **1300** kPa
